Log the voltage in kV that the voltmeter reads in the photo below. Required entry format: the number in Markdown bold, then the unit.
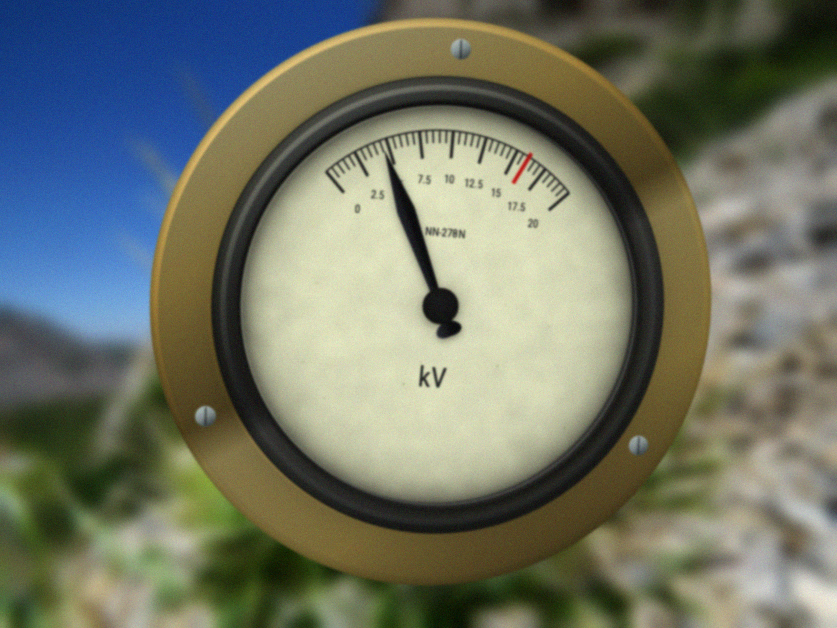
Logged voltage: **4.5** kV
